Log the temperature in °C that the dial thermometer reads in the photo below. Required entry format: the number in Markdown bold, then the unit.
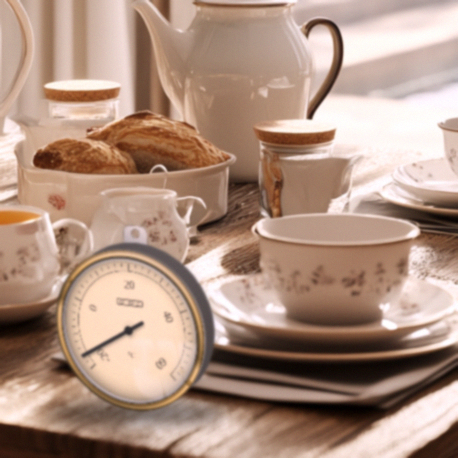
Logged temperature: **-16** °C
